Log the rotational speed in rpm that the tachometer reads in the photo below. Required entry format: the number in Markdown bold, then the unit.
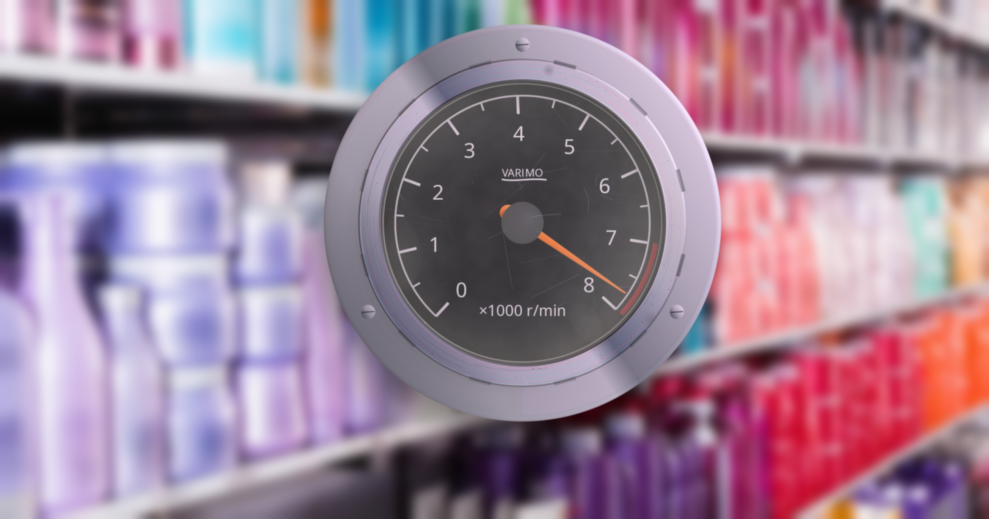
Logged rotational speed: **7750** rpm
